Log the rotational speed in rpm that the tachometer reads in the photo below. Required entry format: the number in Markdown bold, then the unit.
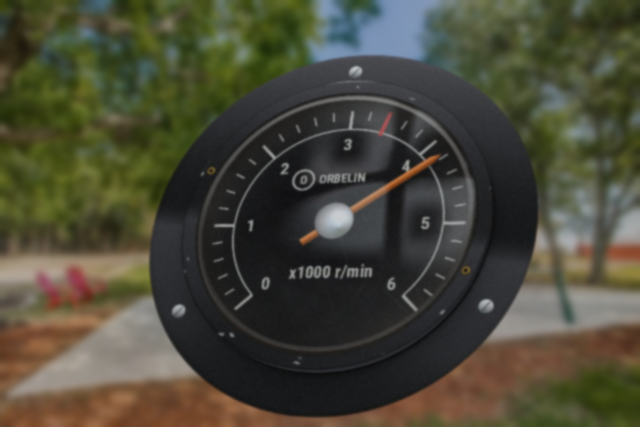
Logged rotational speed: **4200** rpm
